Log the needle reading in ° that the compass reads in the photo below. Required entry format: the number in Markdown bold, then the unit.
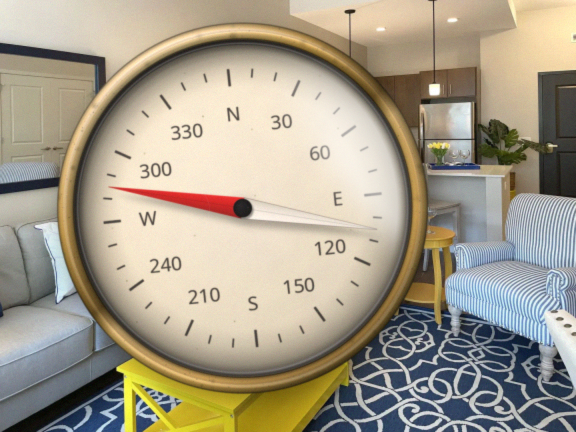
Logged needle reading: **285** °
